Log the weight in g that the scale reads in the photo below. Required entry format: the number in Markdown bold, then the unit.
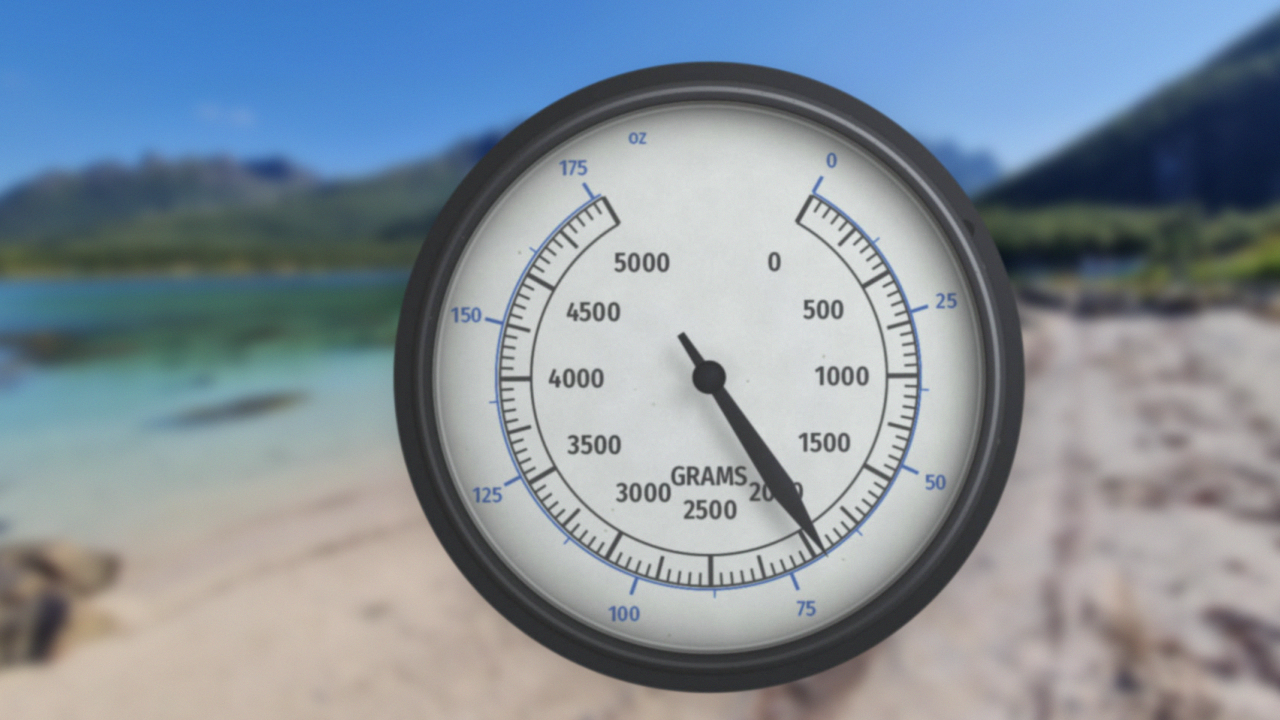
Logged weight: **1950** g
